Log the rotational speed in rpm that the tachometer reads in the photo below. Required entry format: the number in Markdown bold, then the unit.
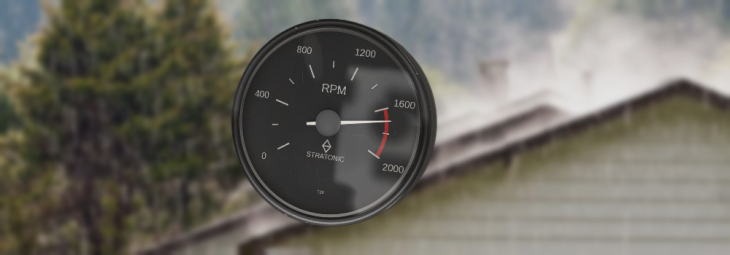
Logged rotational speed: **1700** rpm
